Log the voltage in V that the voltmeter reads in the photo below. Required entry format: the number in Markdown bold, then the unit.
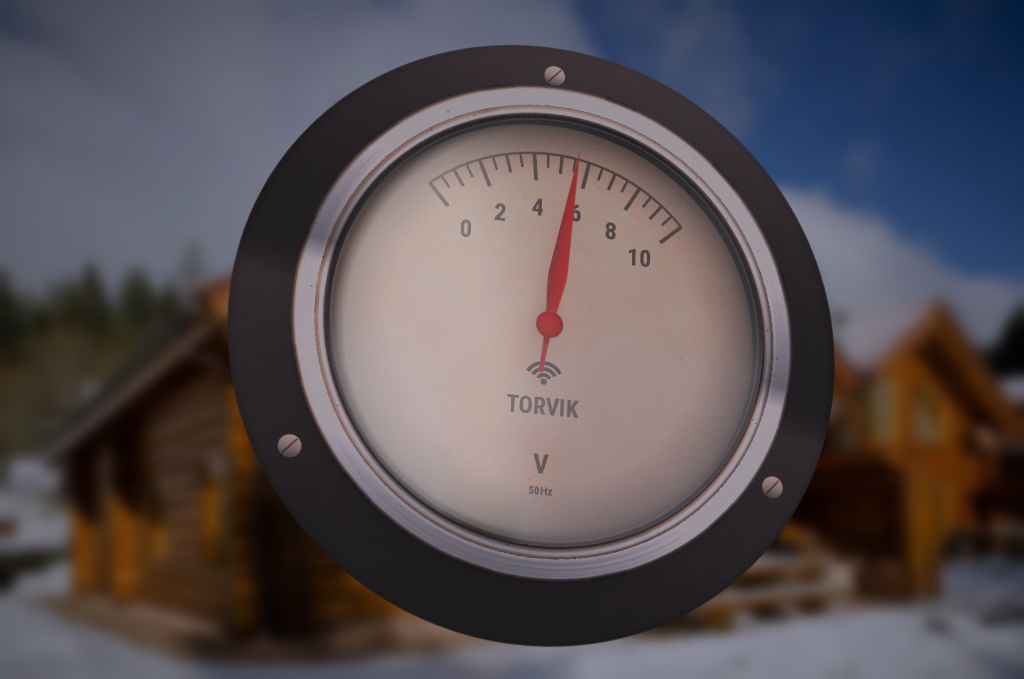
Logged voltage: **5.5** V
